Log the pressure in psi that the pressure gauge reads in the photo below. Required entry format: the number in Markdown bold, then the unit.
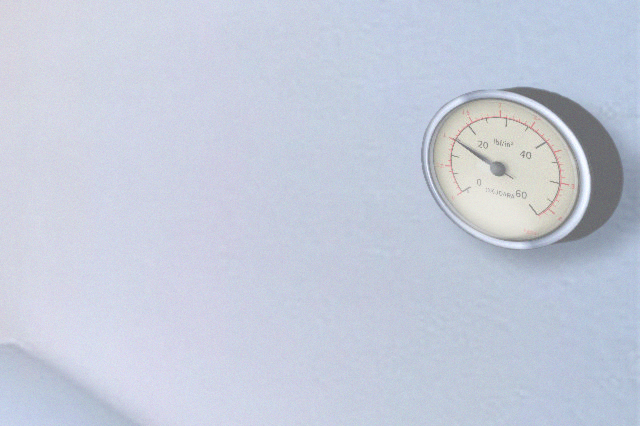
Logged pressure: **15** psi
